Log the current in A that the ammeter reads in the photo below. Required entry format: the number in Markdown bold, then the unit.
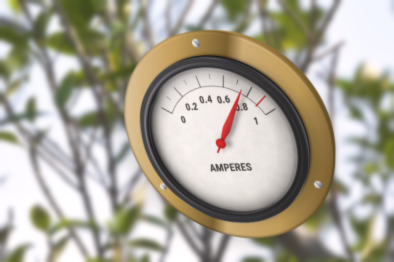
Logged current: **0.75** A
